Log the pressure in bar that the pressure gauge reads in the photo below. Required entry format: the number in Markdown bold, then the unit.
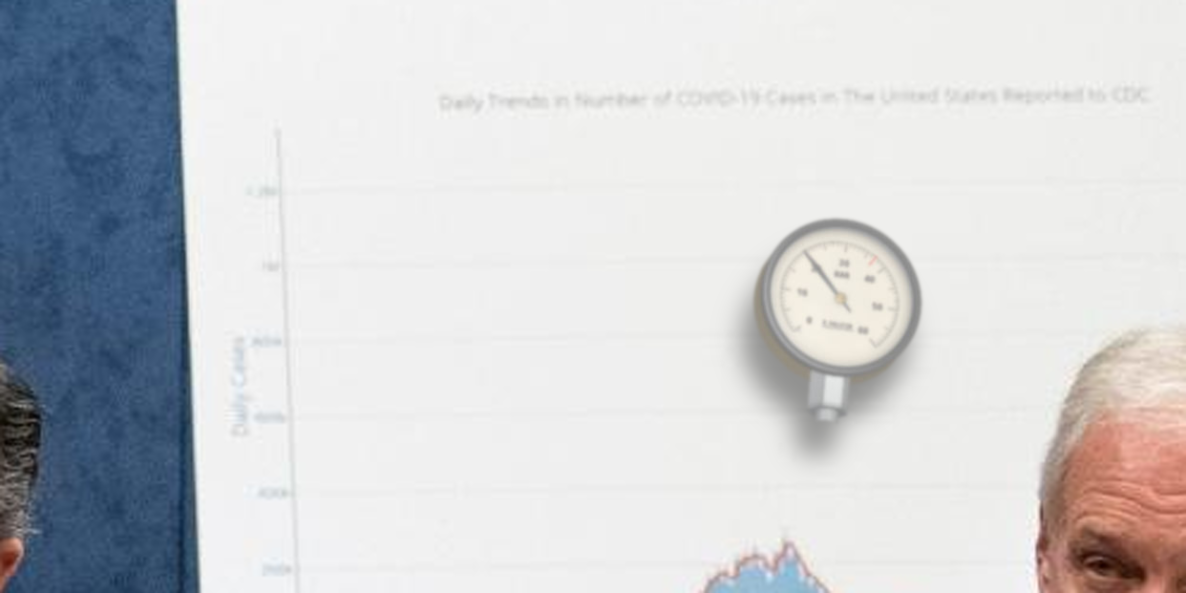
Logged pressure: **20** bar
